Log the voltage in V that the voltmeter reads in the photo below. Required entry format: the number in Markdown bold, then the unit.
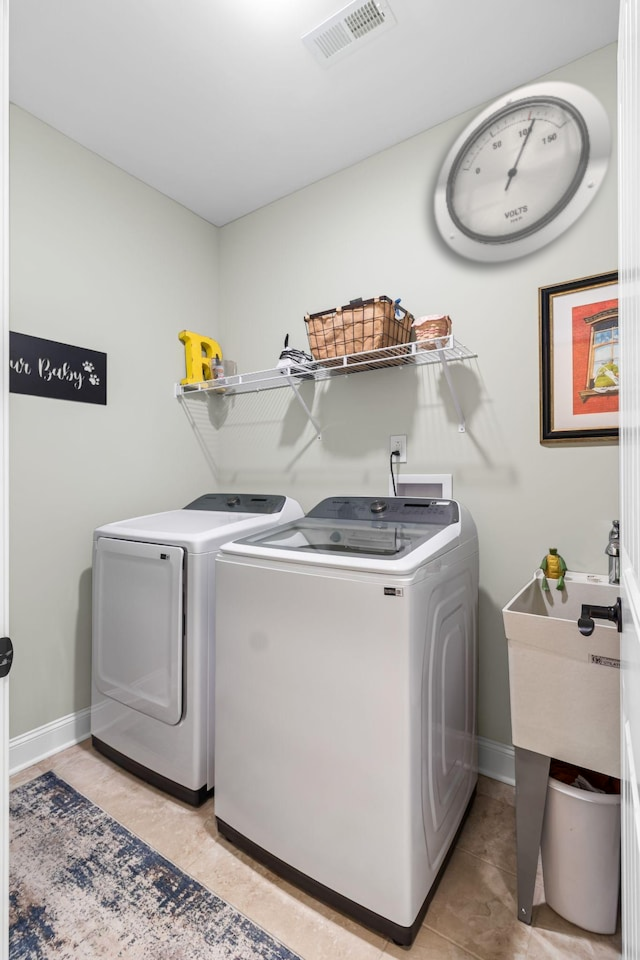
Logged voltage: **110** V
